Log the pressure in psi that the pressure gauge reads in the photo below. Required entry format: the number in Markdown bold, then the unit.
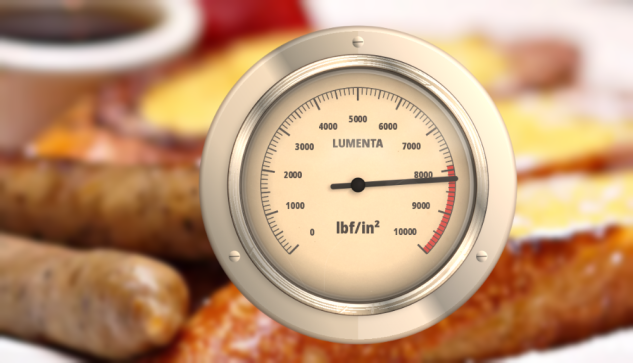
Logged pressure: **8200** psi
